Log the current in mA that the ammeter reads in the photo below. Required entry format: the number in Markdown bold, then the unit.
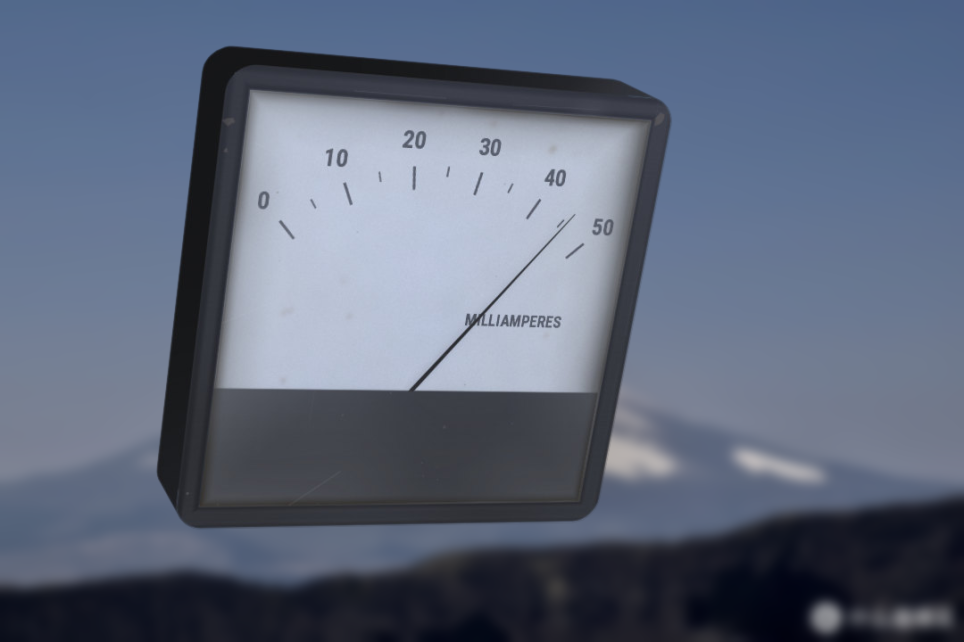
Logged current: **45** mA
